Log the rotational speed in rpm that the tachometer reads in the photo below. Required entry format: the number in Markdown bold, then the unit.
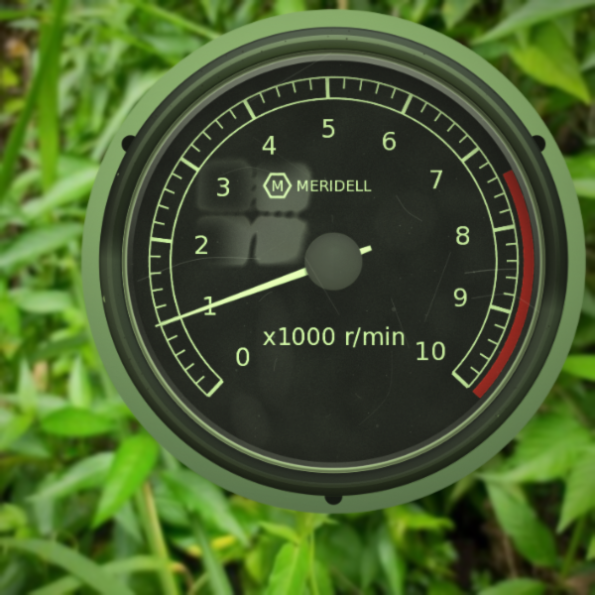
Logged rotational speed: **1000** rpm
